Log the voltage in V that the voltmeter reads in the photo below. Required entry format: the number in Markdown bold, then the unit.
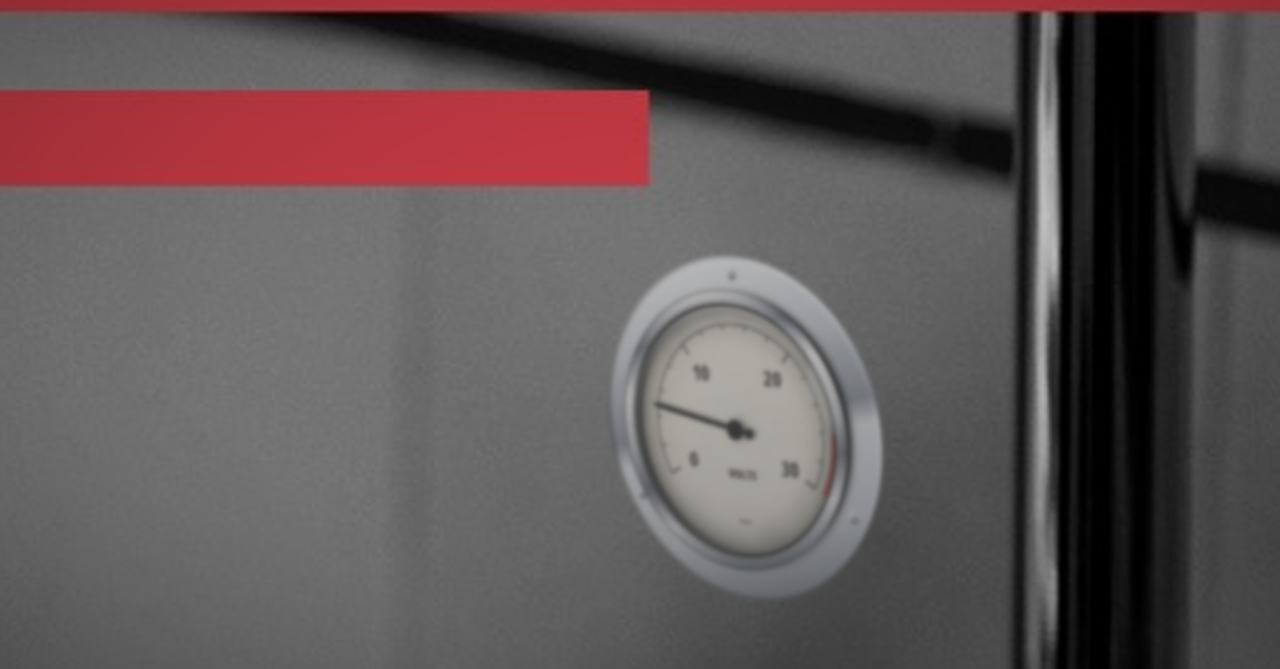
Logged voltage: **5** V
